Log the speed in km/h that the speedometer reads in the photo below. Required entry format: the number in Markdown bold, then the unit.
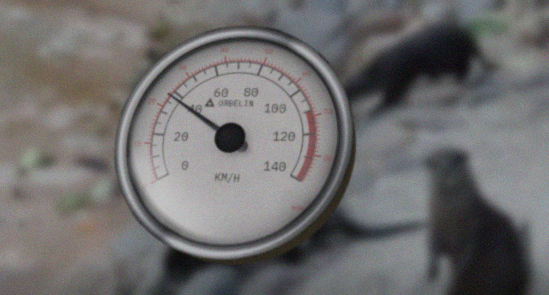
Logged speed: **37.5** km/h
